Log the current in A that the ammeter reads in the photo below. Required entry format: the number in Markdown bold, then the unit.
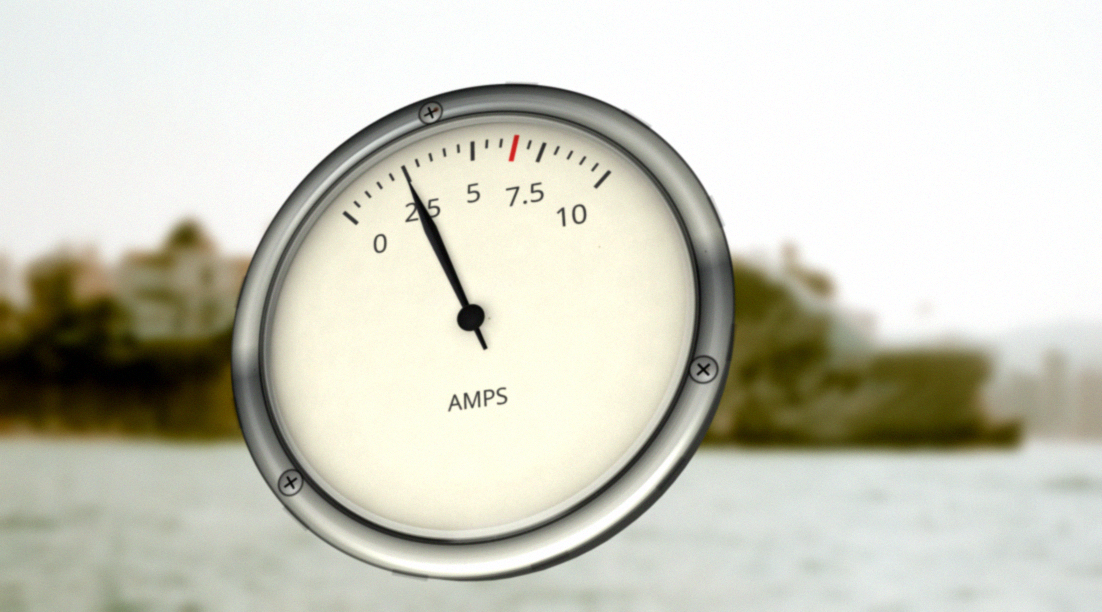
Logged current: **2.5** A
